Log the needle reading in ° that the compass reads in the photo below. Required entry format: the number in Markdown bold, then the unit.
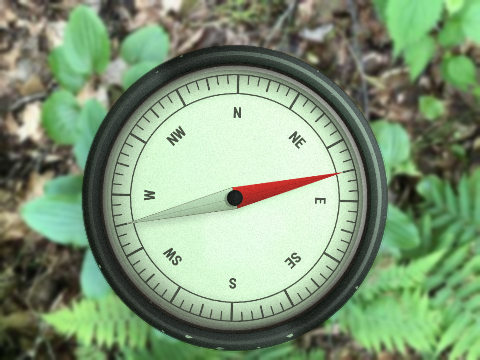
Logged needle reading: **75** °
